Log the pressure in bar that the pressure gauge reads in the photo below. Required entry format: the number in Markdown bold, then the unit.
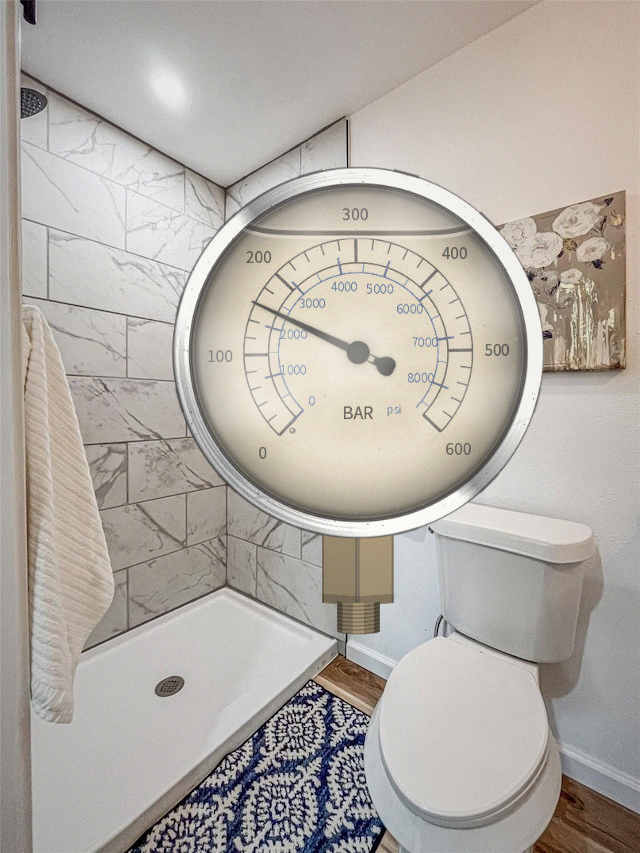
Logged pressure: **160** bar
